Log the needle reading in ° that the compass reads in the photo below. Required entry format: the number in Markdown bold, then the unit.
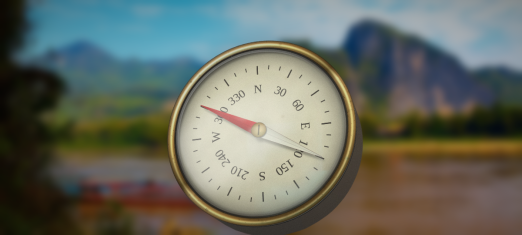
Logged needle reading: **300** °
